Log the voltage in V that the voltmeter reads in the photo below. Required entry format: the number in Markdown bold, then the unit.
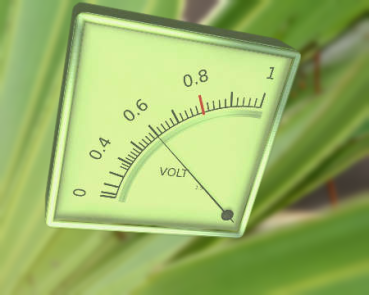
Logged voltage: **0.6** V
